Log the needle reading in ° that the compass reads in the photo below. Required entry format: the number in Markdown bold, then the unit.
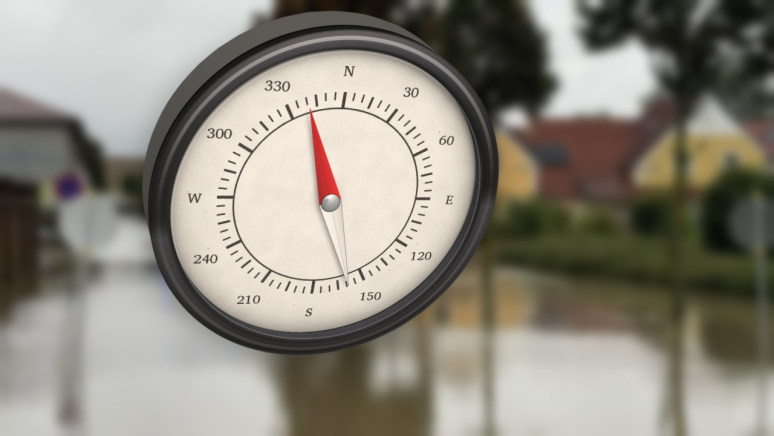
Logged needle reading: **340** °
